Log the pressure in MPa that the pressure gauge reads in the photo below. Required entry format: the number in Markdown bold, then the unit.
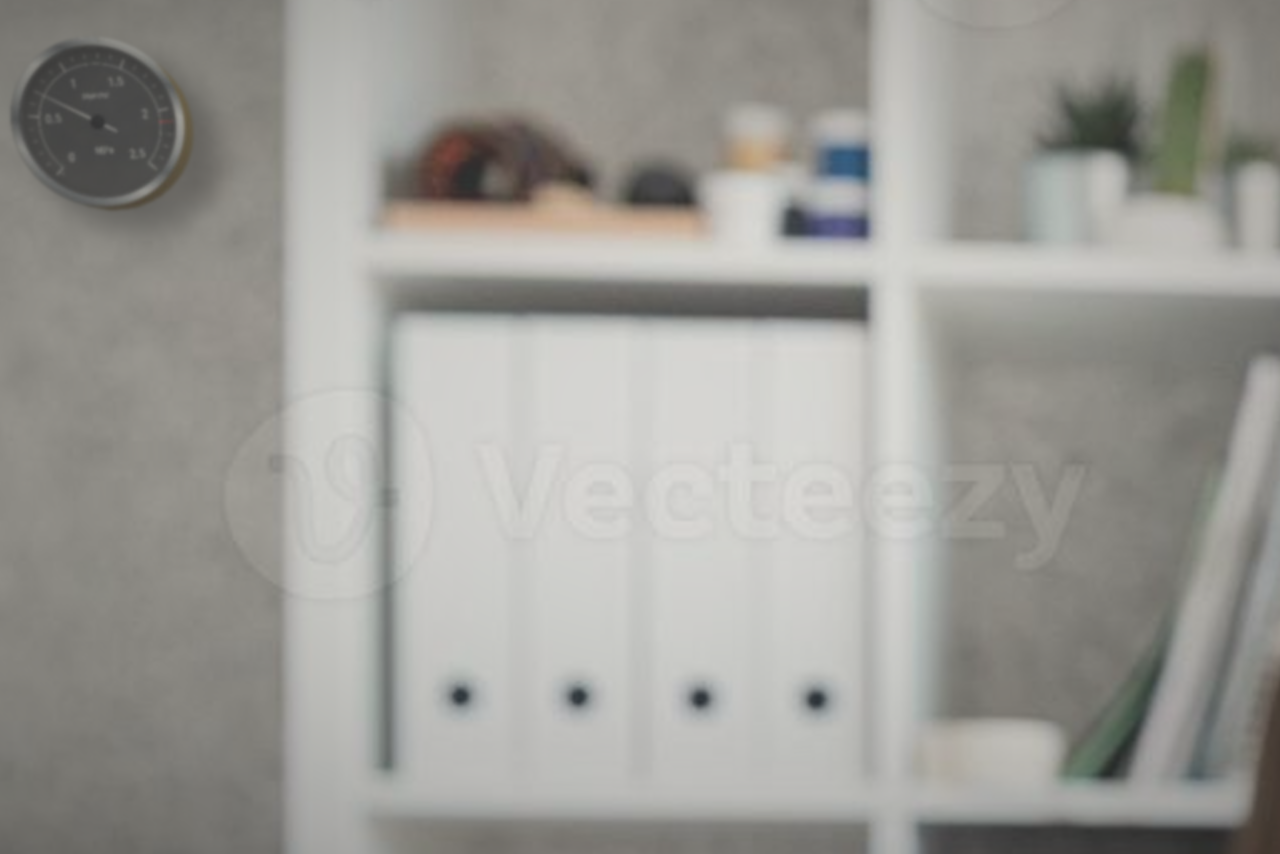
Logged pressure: **0.7** MPa
